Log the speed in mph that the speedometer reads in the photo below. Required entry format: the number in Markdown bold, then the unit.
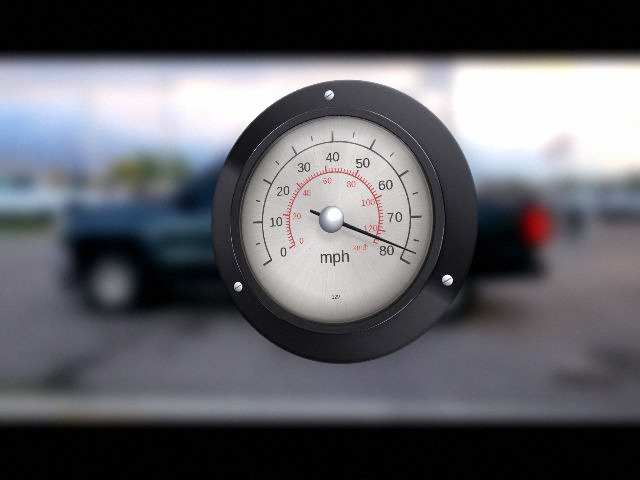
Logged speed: **77.5** mph
